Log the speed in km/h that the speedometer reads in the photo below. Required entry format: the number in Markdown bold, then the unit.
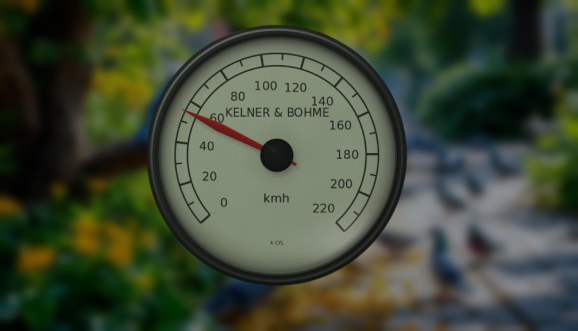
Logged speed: **55** km/h
